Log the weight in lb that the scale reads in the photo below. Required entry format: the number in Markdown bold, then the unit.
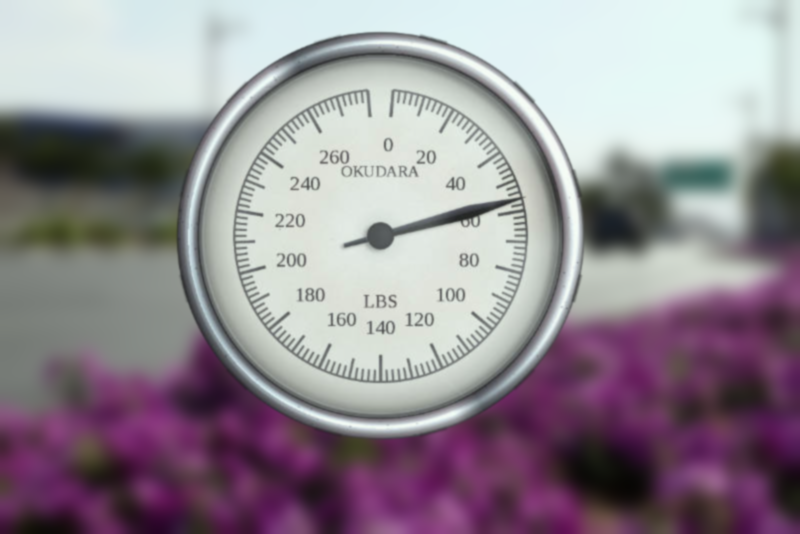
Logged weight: **56** lb
